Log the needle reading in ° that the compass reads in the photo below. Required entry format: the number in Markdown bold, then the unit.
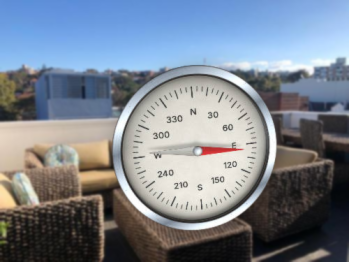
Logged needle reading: **95** °
